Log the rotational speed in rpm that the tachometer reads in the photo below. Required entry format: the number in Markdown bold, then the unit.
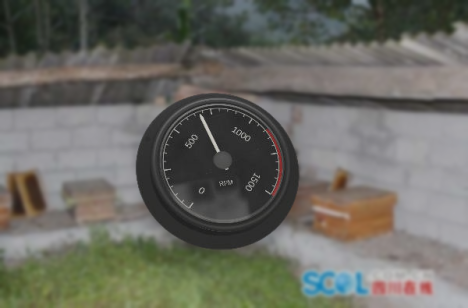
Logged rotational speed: **675** rpm
